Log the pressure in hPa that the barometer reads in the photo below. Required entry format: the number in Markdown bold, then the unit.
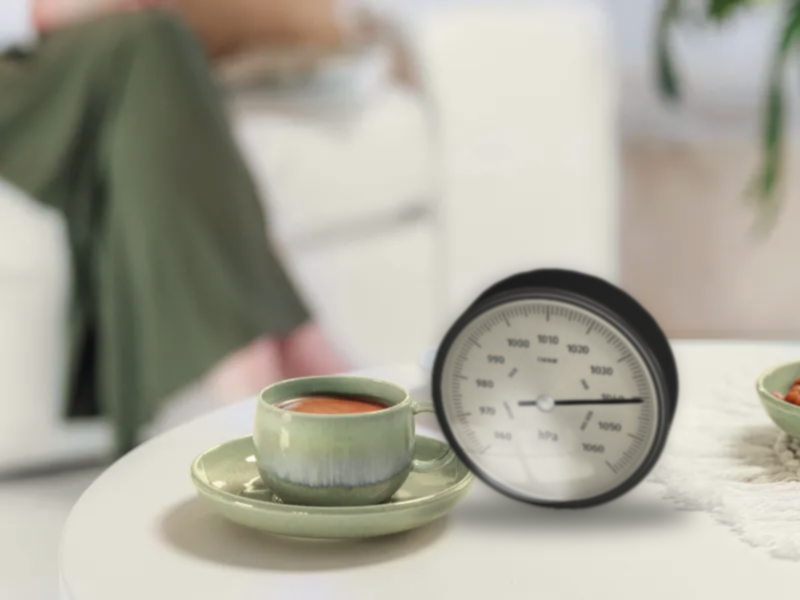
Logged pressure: **1040** hPa
